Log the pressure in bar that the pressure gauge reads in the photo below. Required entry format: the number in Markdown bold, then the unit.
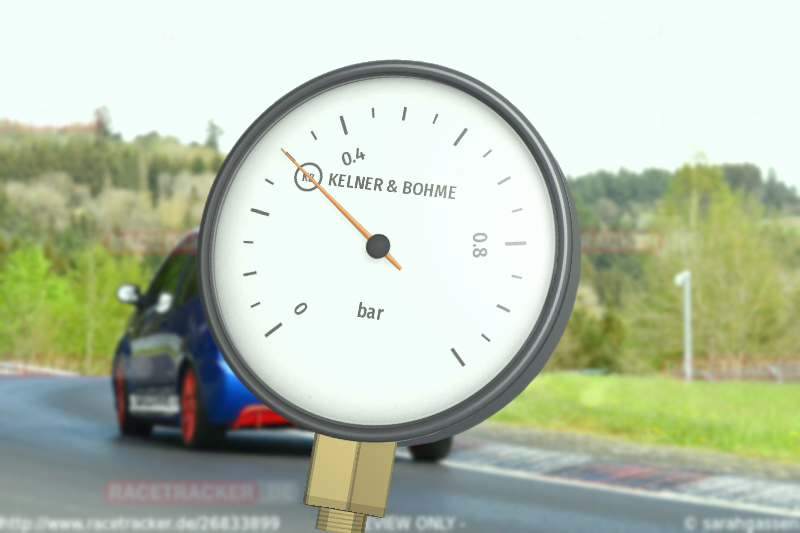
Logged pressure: **0.3** bar
